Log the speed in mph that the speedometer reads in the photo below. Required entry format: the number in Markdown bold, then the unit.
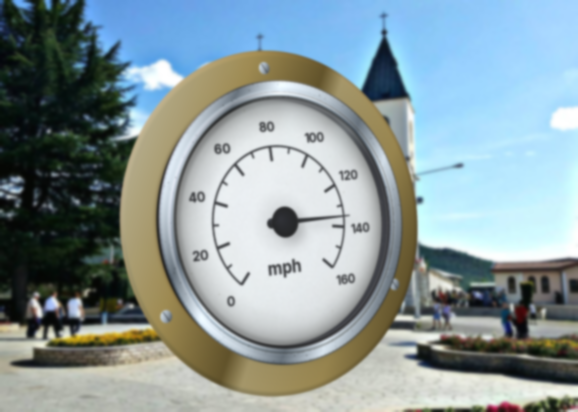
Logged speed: **135** mph
